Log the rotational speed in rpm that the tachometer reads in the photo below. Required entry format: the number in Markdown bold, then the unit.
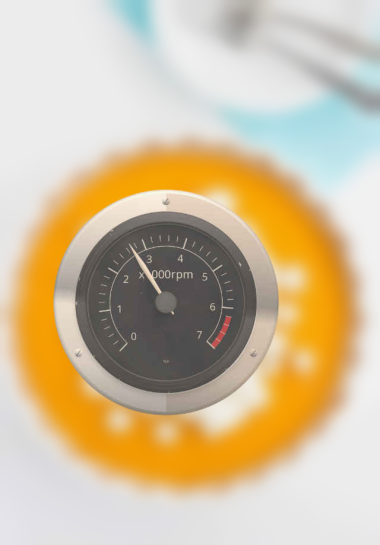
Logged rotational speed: **2700** rpm
